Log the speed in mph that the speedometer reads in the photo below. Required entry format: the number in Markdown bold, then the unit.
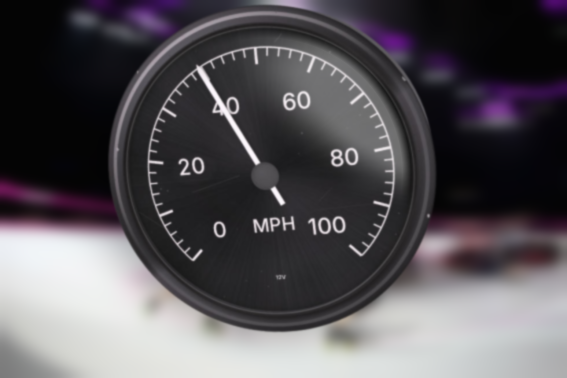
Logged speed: **40** mph
